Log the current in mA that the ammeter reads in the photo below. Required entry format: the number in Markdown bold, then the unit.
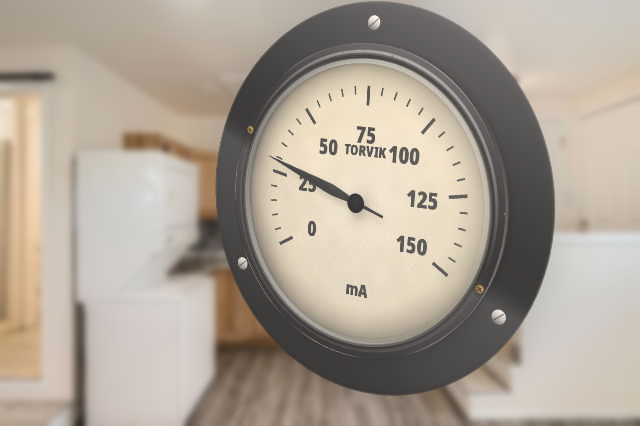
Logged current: **30** mA
